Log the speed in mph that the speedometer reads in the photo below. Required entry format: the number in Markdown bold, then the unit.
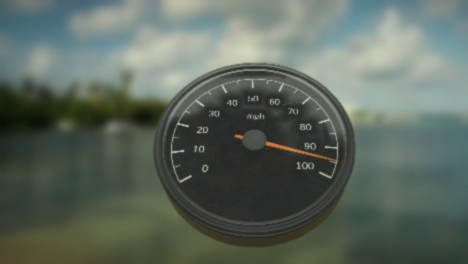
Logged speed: **95** mph
